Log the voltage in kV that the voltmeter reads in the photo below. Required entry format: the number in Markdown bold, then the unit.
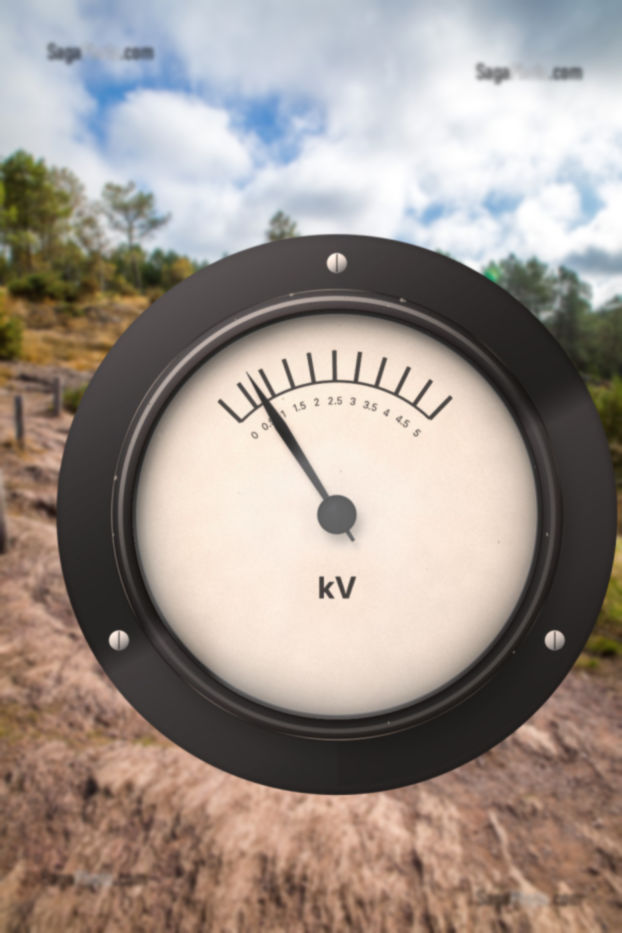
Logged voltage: **0.75** kV
